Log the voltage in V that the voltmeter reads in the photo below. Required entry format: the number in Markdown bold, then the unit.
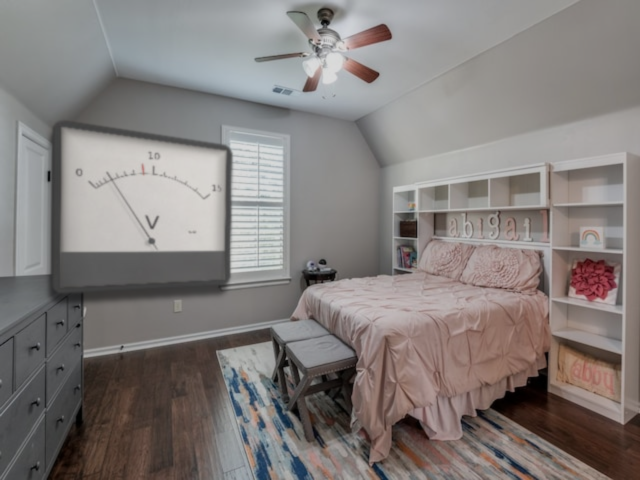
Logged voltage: **5** V
